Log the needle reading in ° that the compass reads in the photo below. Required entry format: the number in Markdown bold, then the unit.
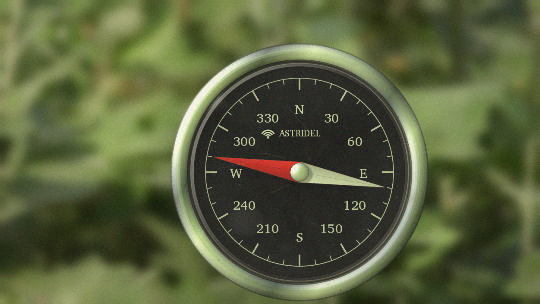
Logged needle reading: **280** °
